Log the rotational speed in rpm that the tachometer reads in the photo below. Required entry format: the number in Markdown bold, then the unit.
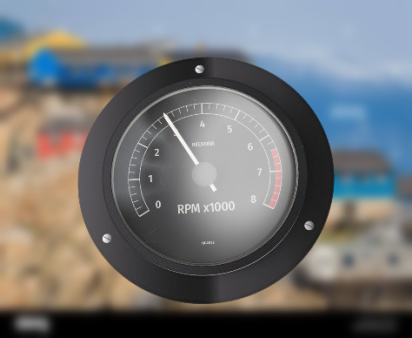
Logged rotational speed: **3000** rpm
